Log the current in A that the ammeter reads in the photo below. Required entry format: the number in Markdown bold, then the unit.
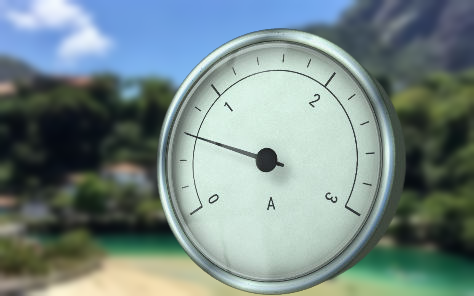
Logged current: **0.6** A
